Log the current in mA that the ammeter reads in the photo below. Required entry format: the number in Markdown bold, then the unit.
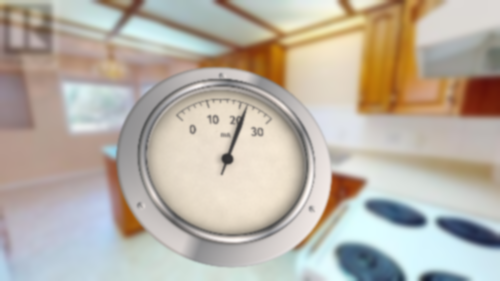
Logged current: **22** mA
